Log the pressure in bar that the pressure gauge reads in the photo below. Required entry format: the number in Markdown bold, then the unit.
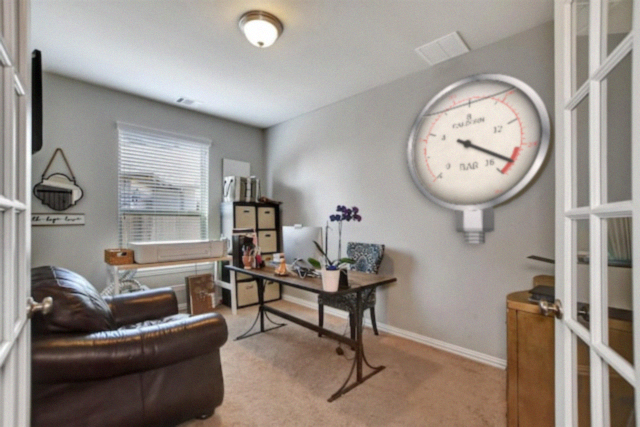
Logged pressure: **15** bar
